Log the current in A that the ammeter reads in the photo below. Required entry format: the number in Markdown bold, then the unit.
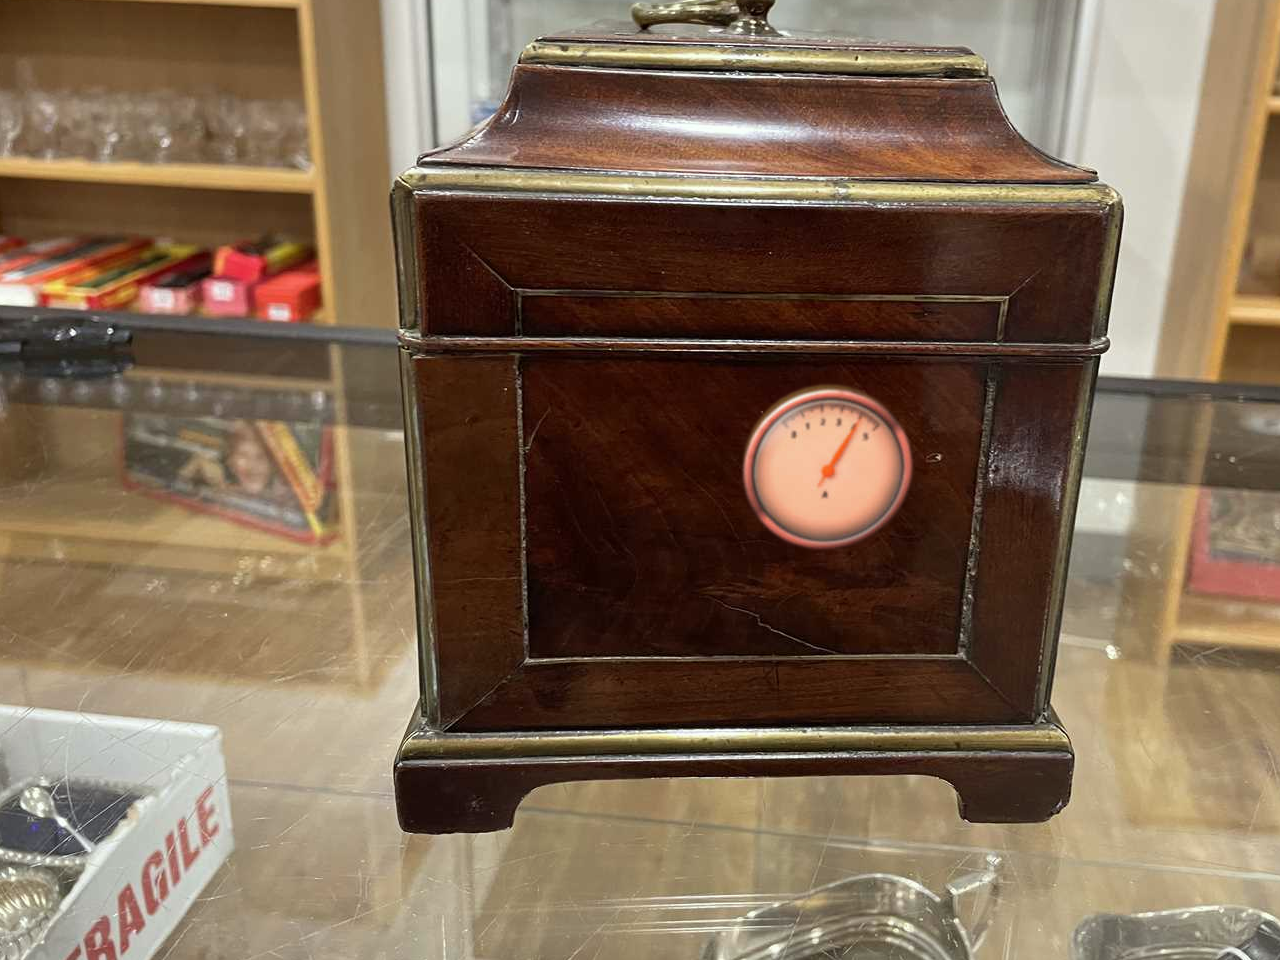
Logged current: **4** A
